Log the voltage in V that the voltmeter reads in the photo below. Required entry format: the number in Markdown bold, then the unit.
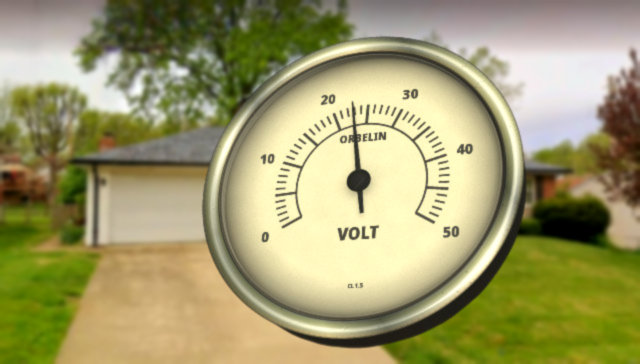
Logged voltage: **23** V
